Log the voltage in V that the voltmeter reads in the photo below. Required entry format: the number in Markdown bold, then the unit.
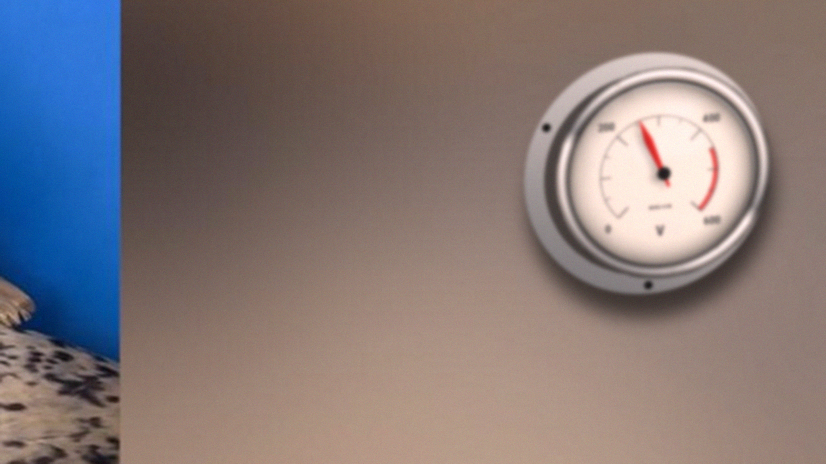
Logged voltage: **250** V
